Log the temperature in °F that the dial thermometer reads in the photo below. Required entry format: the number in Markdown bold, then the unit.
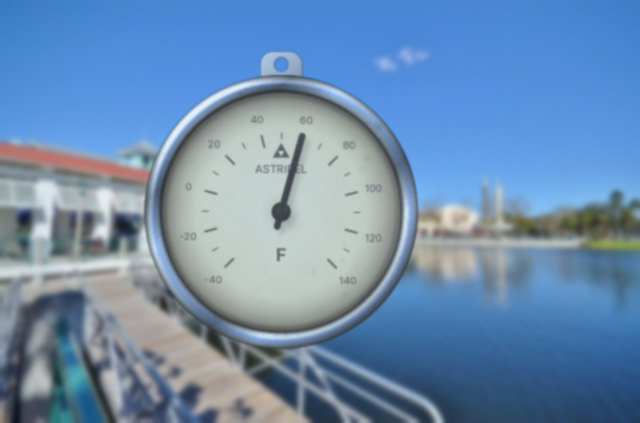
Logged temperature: **60** °F
